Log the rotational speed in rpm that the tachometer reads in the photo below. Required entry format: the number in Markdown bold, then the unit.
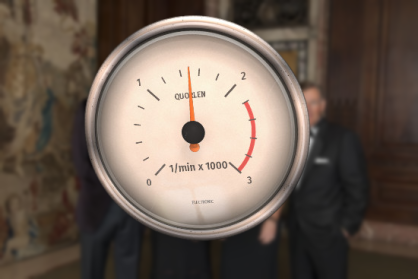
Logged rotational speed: **1500** rpm
